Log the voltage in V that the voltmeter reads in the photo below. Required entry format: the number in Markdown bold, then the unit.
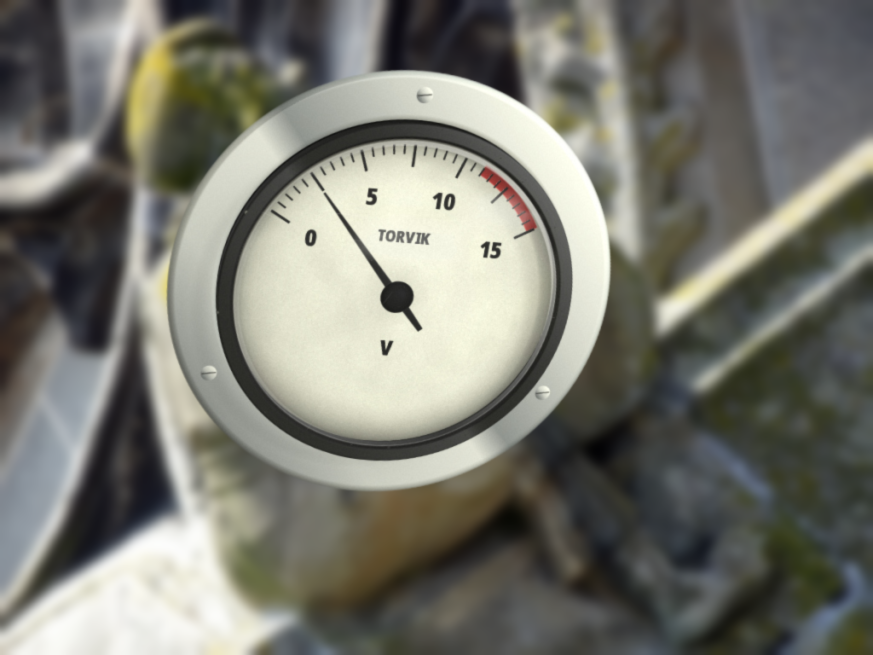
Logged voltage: **2.5** V
